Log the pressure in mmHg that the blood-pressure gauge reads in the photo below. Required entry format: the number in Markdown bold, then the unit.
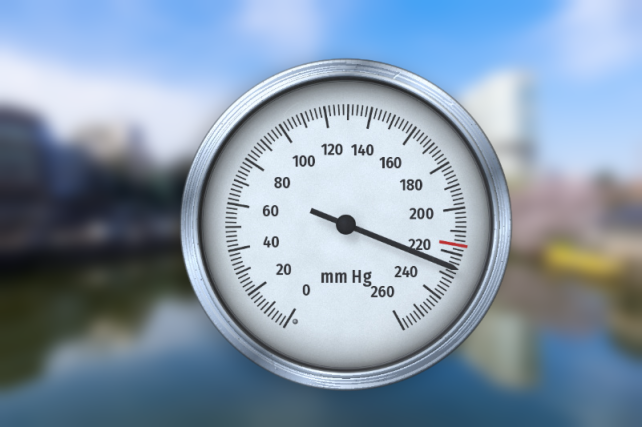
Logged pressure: **226** mmHg
